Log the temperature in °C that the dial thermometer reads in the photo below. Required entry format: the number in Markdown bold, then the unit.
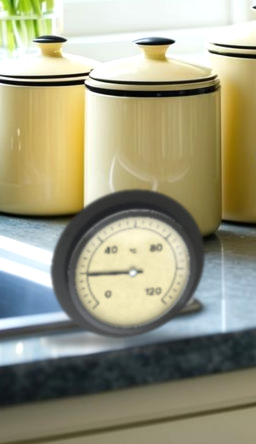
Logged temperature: **20** °C
